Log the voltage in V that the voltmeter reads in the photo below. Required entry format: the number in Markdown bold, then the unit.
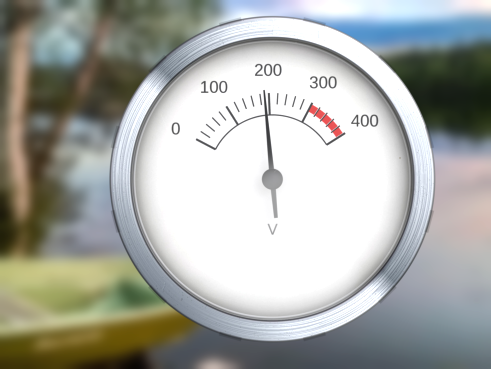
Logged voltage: **190** V
